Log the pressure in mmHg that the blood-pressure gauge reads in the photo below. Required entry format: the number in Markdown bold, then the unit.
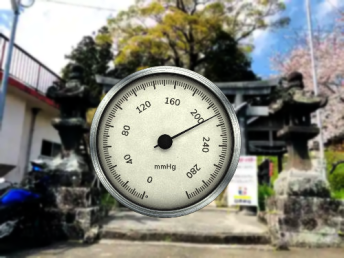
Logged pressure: **210** mmHg
